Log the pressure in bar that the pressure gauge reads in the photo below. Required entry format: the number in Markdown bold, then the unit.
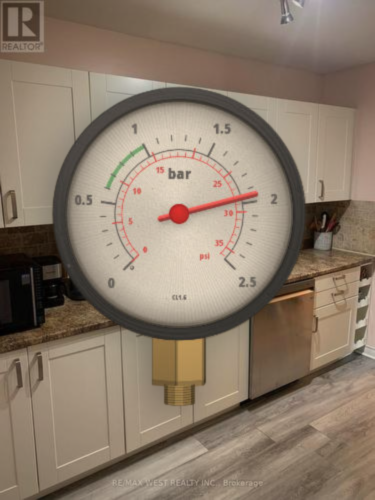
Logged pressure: **1.95** bar
